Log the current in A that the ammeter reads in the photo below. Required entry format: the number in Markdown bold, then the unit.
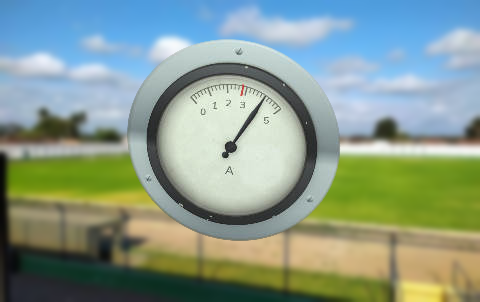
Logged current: **4** A
